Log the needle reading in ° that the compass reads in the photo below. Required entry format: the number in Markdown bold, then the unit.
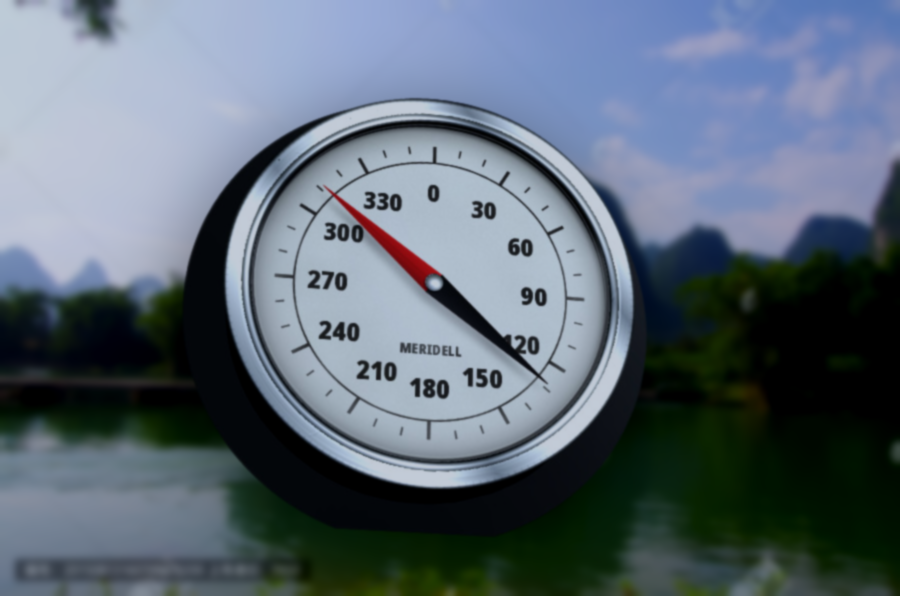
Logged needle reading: **310** °
